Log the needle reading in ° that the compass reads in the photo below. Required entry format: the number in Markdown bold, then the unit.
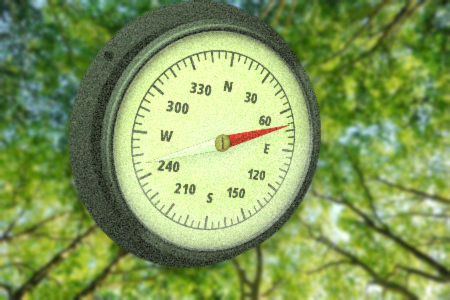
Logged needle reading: **70** °
